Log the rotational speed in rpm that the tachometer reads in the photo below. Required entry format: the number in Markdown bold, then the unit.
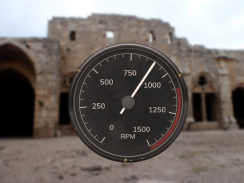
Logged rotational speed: **900** rpm
